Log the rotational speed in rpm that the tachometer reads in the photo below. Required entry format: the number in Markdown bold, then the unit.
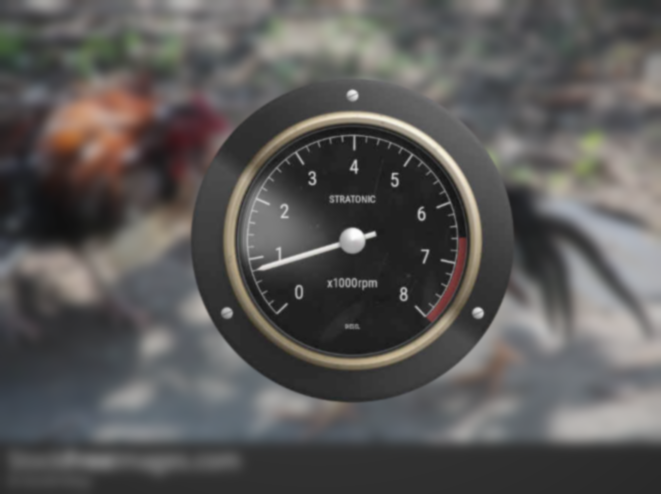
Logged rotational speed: **800** rpm
